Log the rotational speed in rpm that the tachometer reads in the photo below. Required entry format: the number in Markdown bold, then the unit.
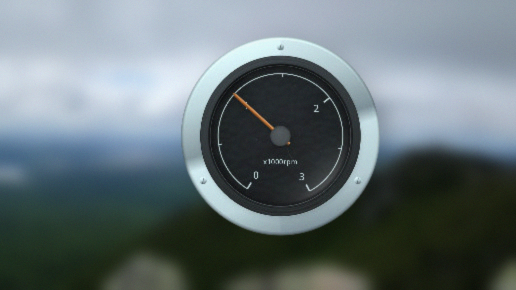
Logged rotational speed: **1000** rpm
